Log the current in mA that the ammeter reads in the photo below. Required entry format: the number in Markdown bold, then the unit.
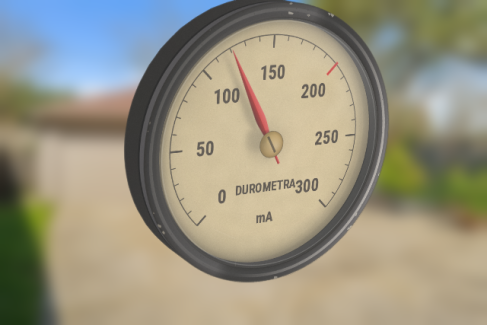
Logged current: **120** mA
